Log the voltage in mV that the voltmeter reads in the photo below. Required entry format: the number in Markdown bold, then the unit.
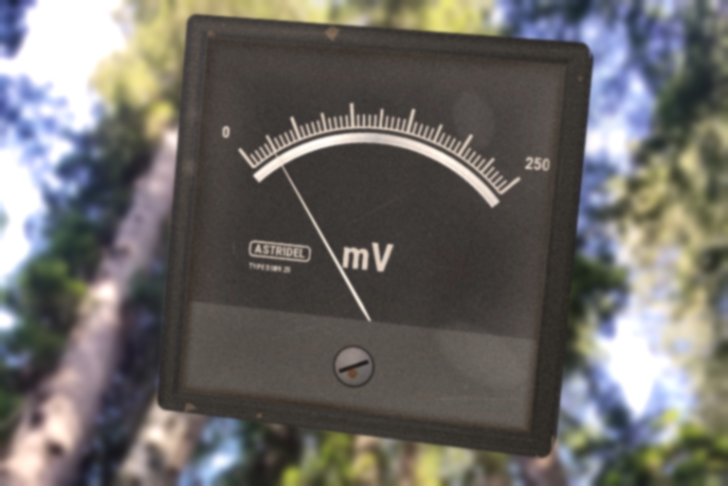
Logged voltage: **25** mV
